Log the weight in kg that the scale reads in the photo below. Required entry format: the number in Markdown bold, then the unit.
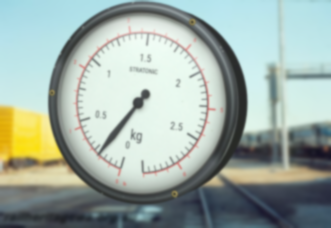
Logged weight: **0.2** kg
